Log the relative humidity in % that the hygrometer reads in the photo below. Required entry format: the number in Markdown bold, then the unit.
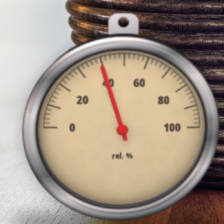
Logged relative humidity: **40** %
